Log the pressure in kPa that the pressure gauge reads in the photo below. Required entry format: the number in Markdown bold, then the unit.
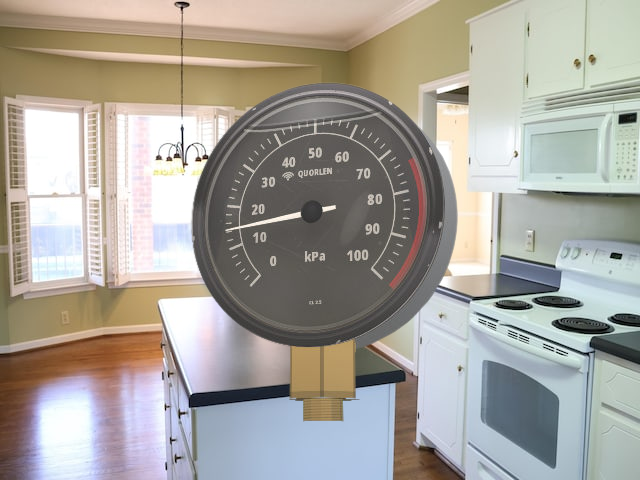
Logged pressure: **14** kPa
